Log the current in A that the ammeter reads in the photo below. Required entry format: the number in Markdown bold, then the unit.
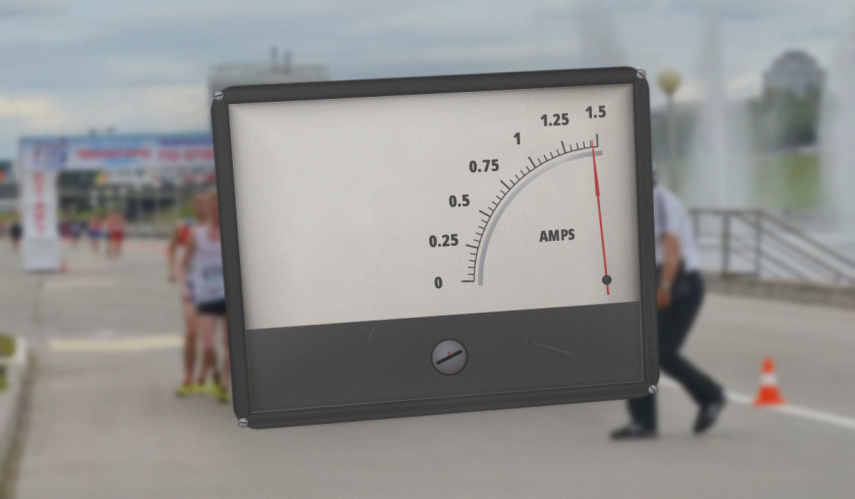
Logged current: **1.45** A
